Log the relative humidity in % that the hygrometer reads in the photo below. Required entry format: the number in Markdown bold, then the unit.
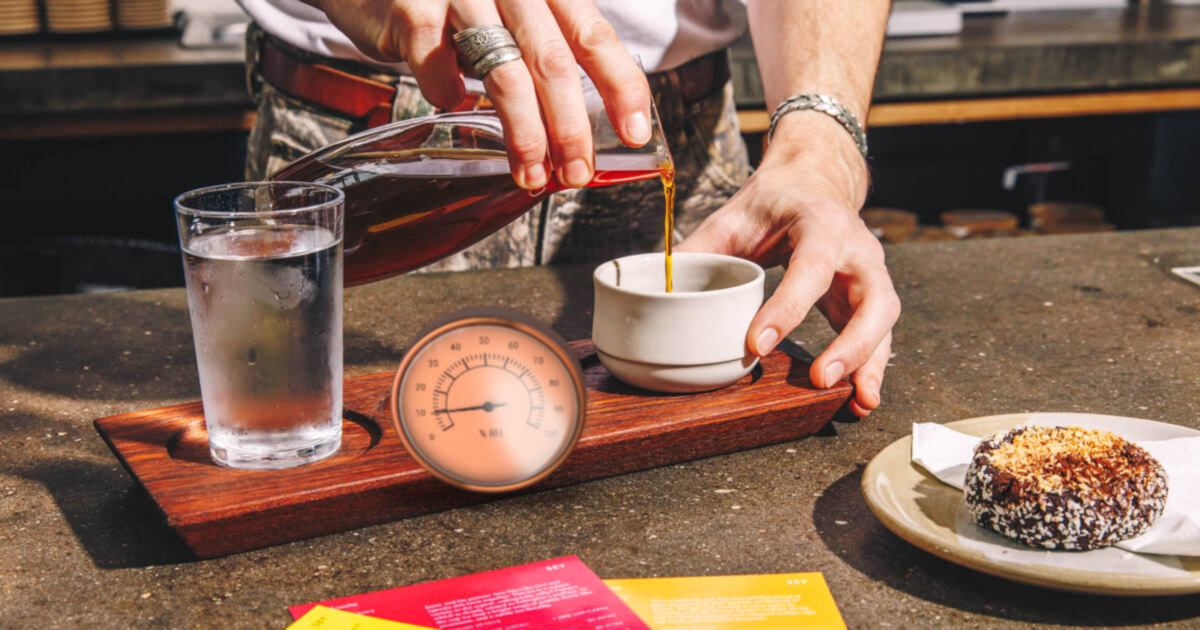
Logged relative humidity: **10** %
